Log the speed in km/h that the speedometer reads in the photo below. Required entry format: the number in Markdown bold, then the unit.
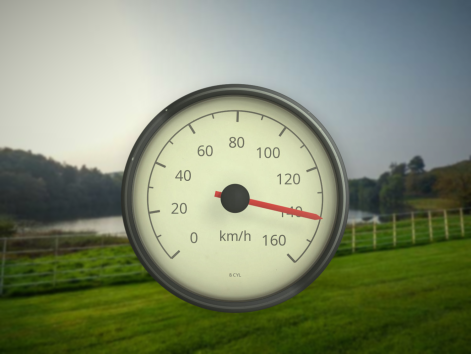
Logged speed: **140** km/h
